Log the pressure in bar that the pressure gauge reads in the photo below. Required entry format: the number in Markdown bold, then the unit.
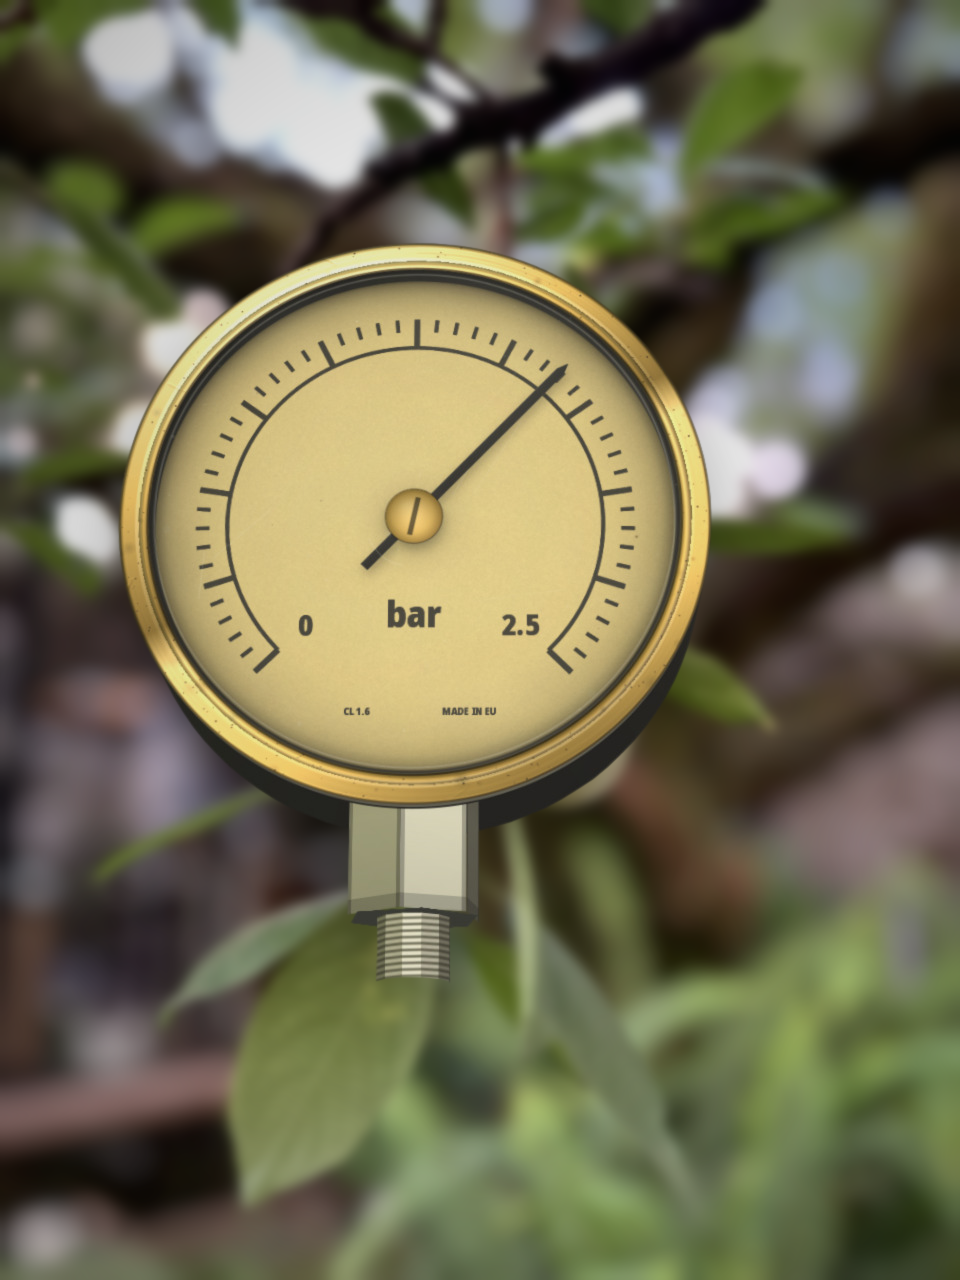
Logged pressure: **1.65** bar
